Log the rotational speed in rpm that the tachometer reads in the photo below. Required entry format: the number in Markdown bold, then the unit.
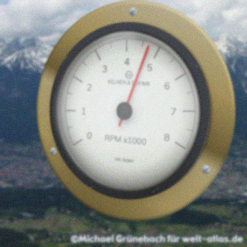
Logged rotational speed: **4750** rpm
